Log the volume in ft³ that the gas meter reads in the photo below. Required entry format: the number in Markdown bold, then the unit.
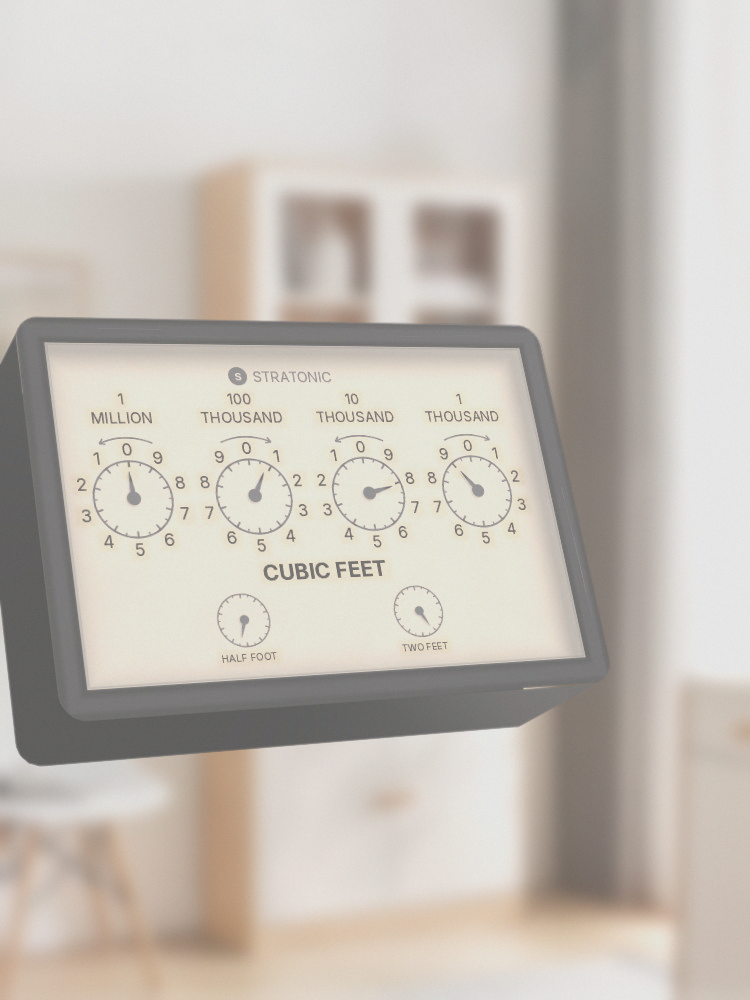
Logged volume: **7900** ft³
